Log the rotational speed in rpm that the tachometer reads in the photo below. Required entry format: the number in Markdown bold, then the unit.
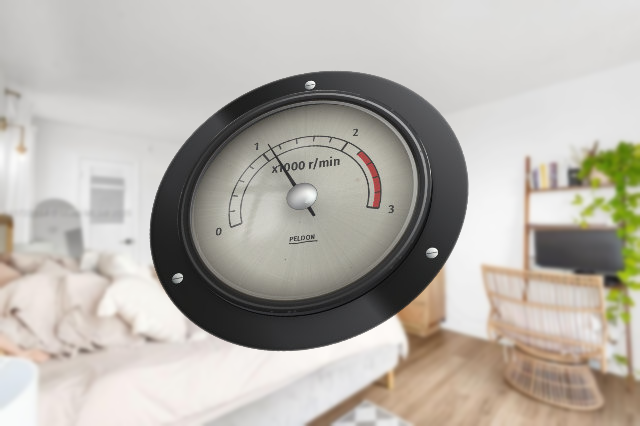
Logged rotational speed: **1100** rpm
